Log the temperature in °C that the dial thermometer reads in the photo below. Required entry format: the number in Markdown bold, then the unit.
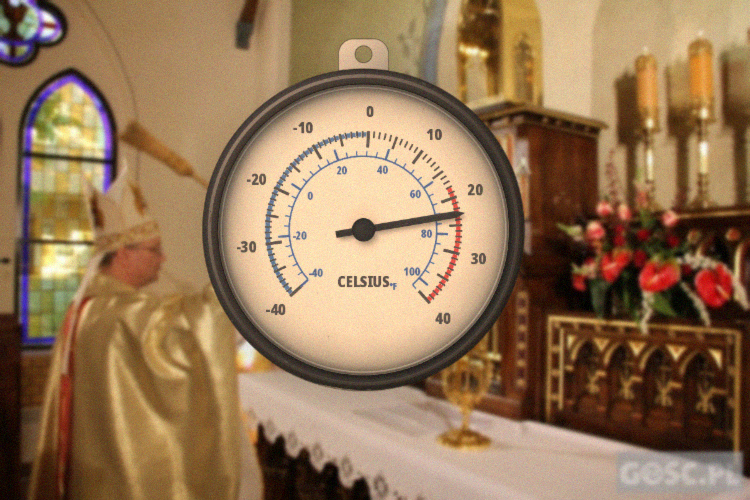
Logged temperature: **23** °C
